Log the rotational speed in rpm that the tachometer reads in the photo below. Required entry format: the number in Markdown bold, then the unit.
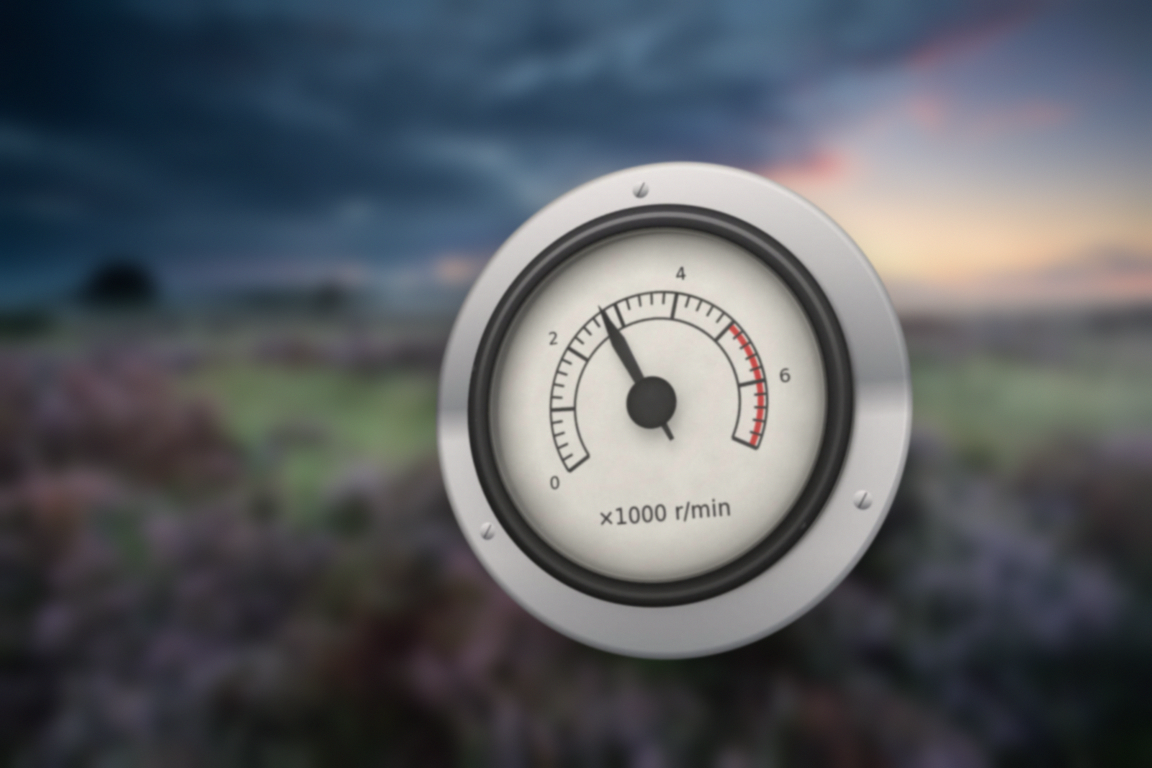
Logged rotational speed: **2800** rpm
